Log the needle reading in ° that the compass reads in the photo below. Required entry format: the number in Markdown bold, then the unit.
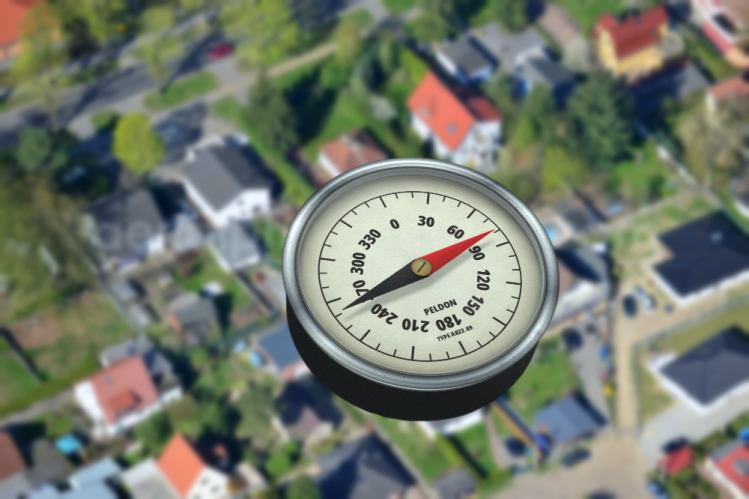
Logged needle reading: **80** °
